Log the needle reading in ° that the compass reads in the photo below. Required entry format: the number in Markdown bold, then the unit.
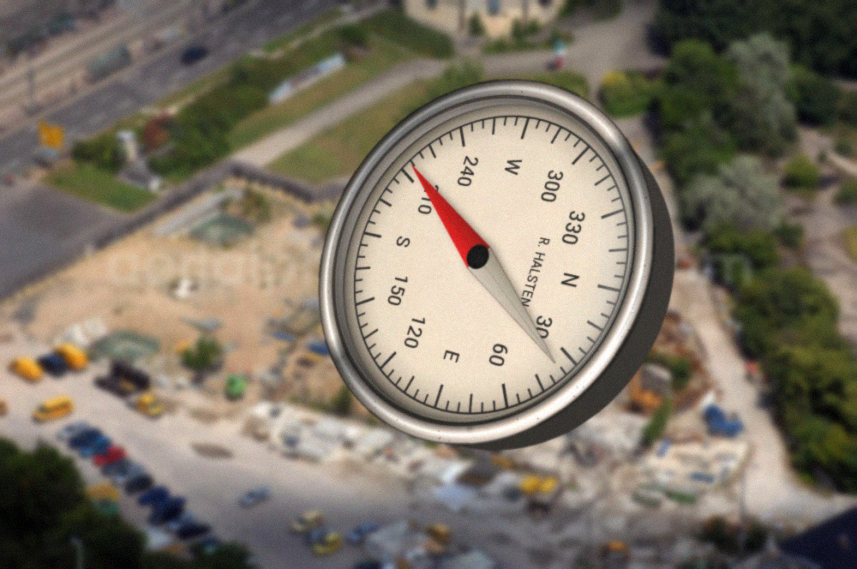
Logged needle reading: **215** °
